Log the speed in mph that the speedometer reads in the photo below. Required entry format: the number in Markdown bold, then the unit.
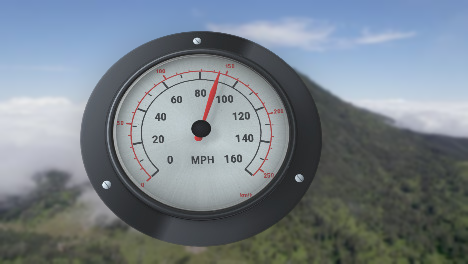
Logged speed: **90** mph
